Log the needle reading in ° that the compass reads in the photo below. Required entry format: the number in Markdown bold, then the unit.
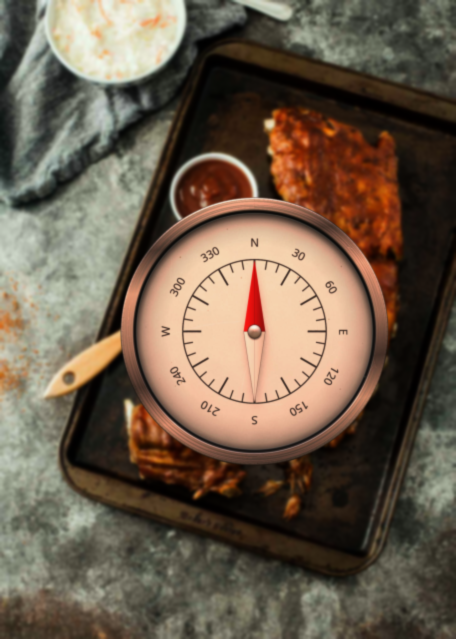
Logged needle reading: **0** °
